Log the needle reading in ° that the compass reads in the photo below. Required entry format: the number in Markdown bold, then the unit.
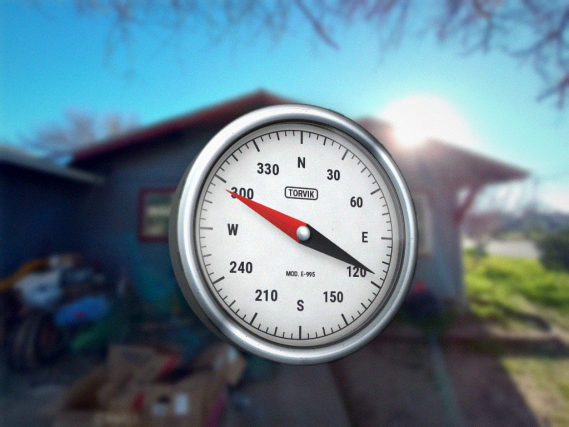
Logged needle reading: **295** °
